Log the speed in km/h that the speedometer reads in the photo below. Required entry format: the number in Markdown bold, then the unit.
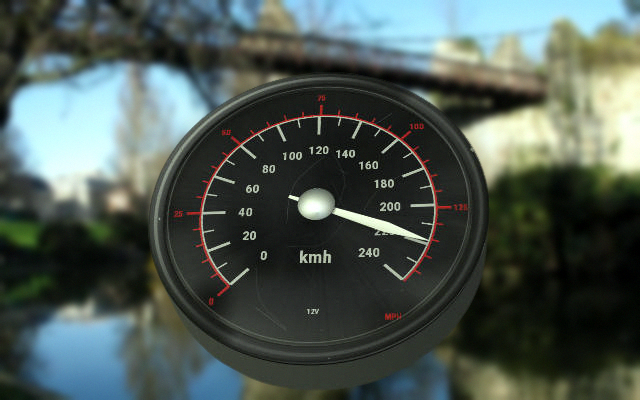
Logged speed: **220** km/h
